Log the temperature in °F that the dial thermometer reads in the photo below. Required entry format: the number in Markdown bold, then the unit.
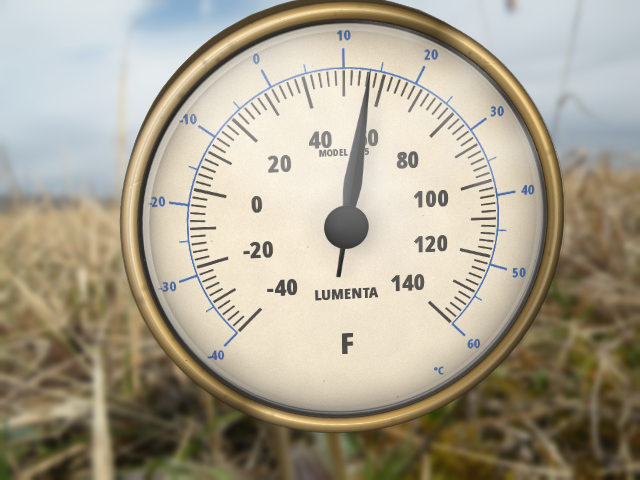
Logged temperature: **56** °F
